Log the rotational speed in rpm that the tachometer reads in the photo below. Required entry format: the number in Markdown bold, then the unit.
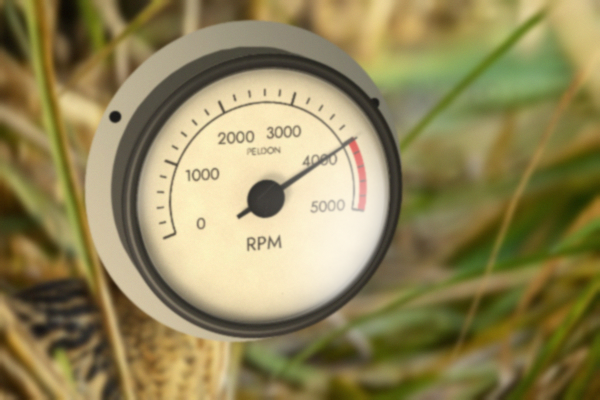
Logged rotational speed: **4000** rpm
